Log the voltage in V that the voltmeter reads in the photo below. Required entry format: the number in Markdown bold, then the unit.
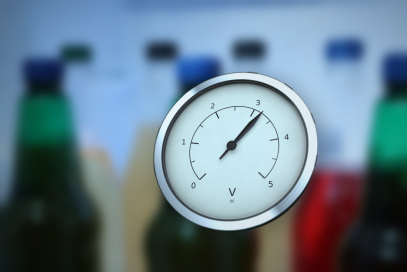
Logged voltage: **3.25** V
